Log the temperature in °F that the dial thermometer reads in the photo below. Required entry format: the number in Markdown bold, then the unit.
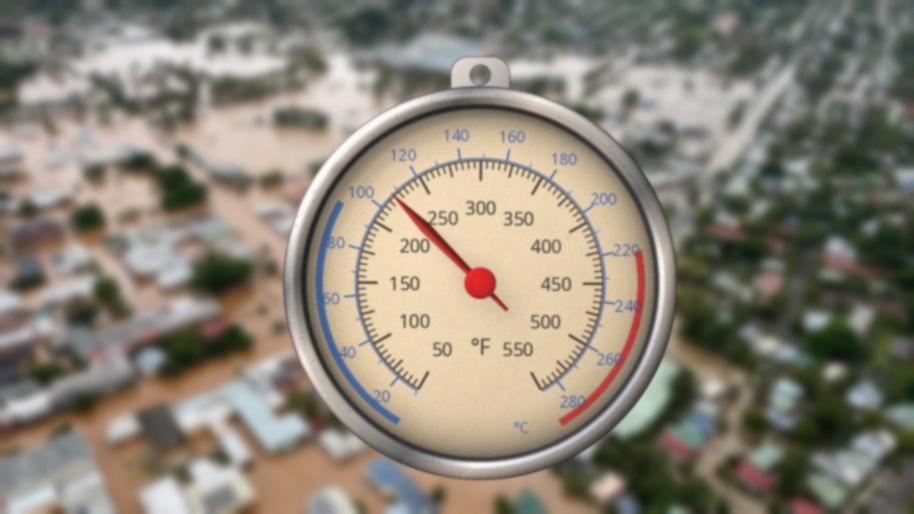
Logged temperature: **225** °F
